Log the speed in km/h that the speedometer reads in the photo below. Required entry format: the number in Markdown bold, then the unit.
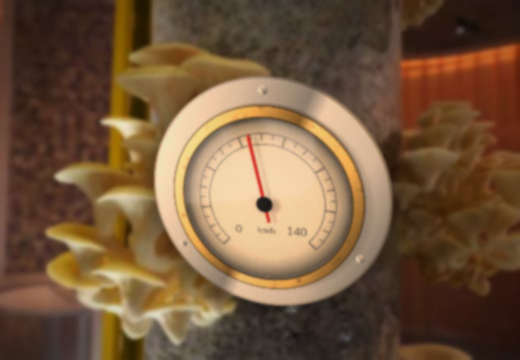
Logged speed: **65** km/h
